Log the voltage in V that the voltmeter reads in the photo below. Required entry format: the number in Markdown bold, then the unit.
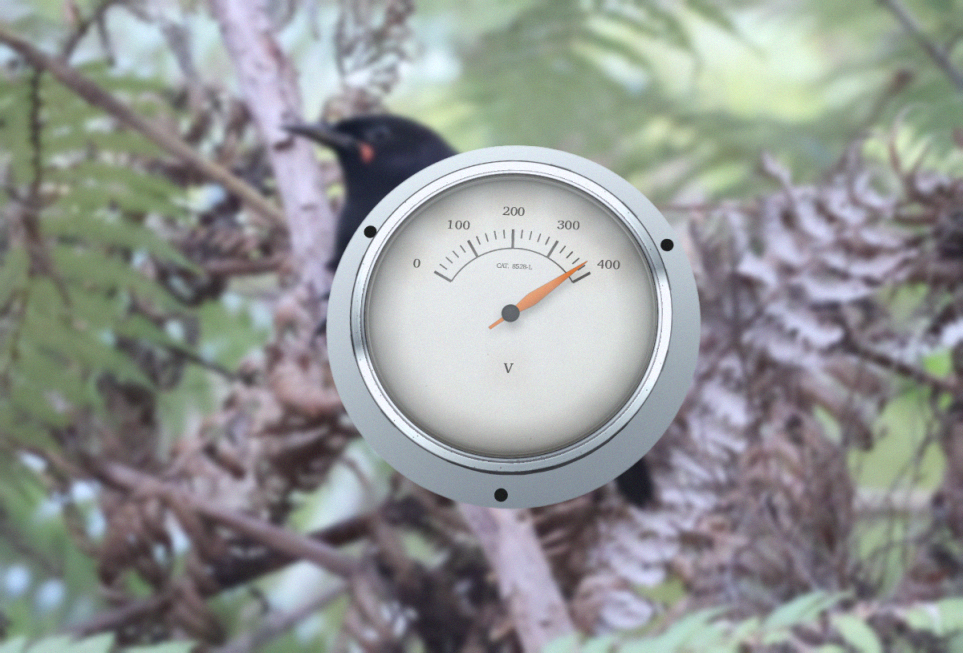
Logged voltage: **380** V
